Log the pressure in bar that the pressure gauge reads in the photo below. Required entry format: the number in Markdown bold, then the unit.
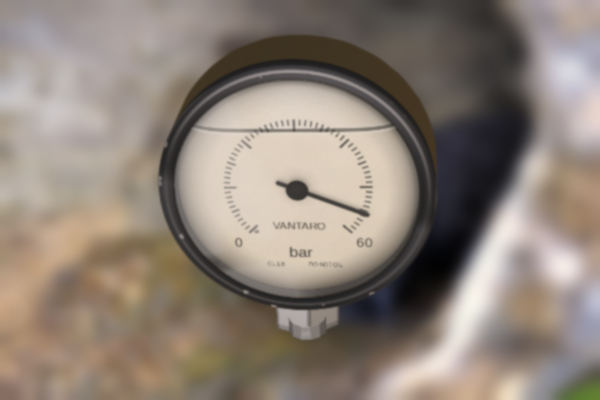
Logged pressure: **55** bar
